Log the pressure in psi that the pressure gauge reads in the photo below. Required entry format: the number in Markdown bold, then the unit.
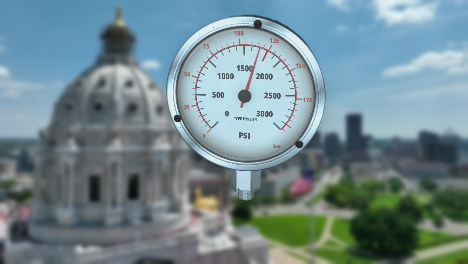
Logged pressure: **1700** psi
